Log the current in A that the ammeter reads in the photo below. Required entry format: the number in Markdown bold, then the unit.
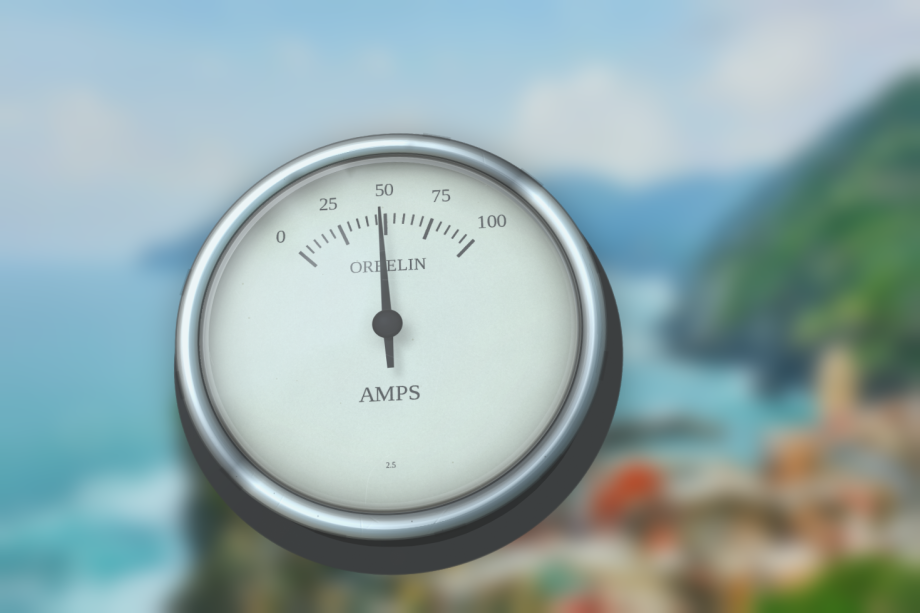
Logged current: **47.5** A
